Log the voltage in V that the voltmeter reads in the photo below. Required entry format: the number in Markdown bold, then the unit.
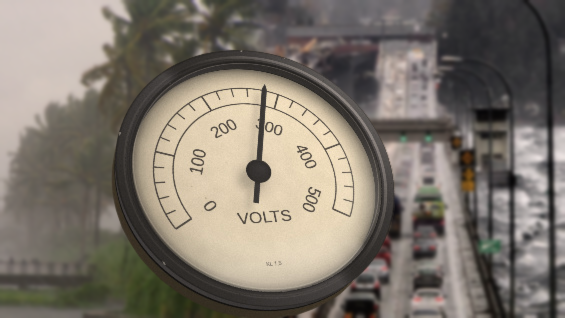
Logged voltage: **280** V
